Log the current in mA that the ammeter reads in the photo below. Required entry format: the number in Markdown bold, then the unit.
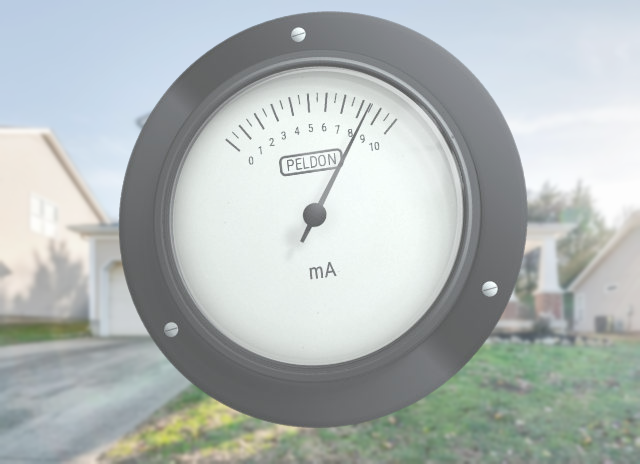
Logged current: **8.5** mA
